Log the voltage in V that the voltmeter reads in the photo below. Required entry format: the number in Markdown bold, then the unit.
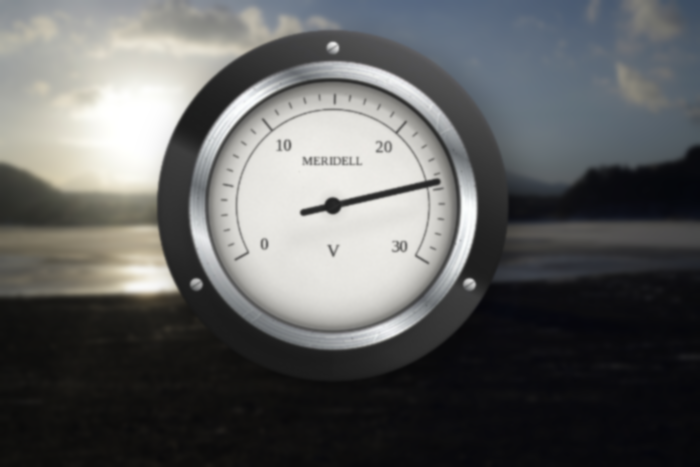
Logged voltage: **24.5** V
